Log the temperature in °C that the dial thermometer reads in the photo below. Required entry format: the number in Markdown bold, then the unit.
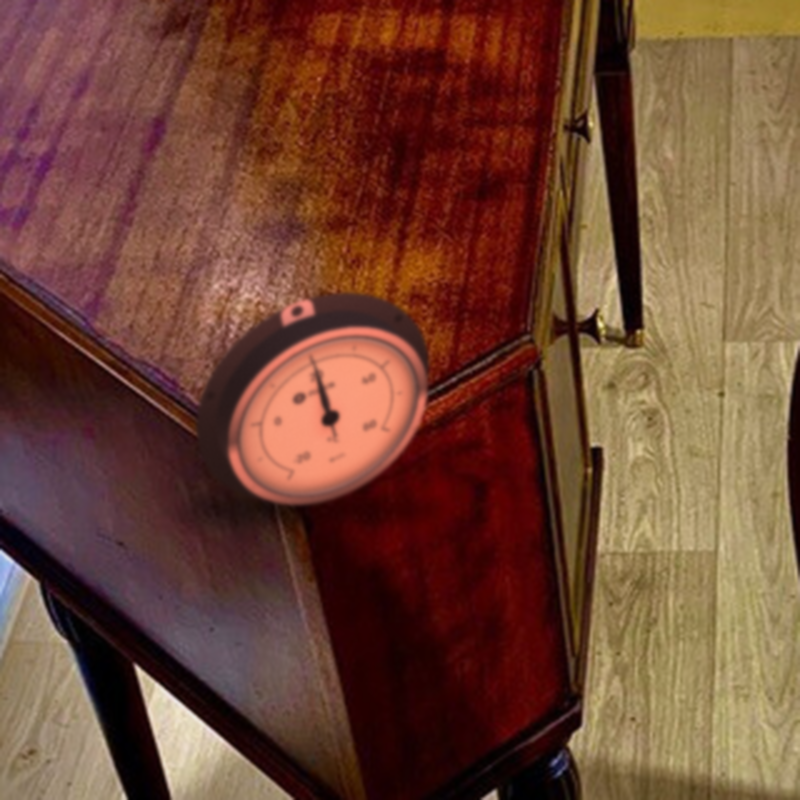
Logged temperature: **20** °C
